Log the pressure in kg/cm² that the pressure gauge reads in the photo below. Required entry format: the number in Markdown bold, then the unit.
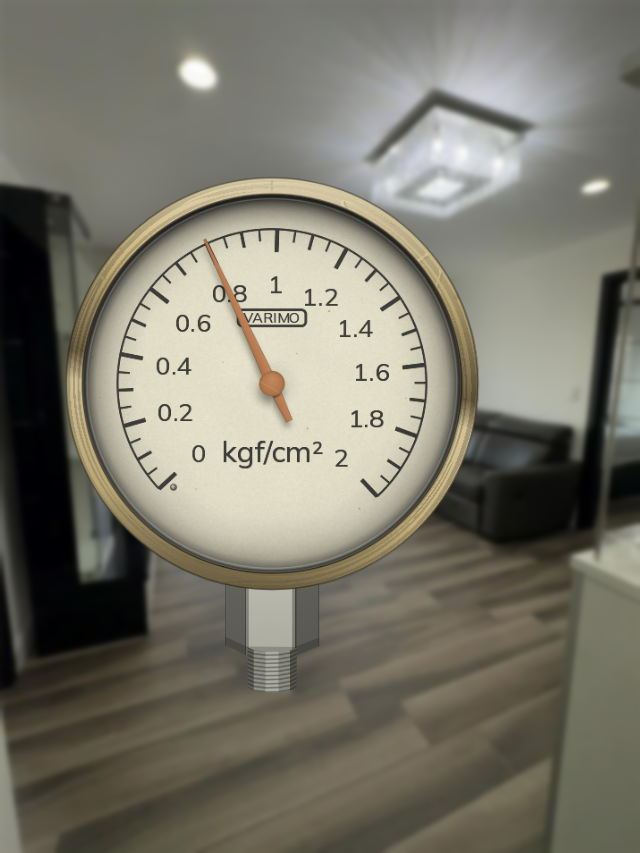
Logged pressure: **0.8** kg/cm²
